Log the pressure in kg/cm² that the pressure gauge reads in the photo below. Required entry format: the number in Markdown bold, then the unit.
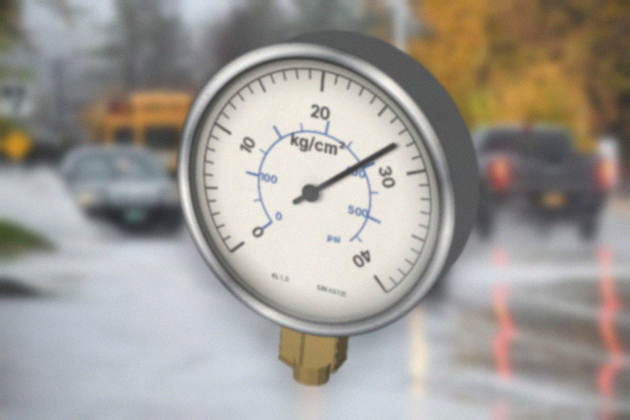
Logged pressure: **27.5** kg/cm²
